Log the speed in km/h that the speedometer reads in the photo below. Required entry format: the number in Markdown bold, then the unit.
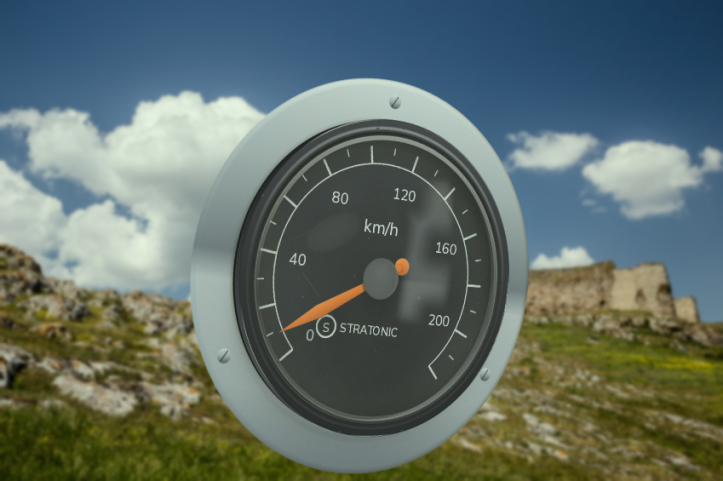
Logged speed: **10** km/h
